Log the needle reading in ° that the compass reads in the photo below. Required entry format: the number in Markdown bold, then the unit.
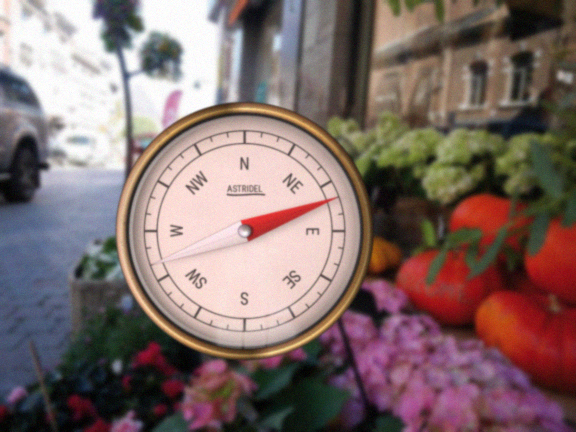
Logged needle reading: **70** °
